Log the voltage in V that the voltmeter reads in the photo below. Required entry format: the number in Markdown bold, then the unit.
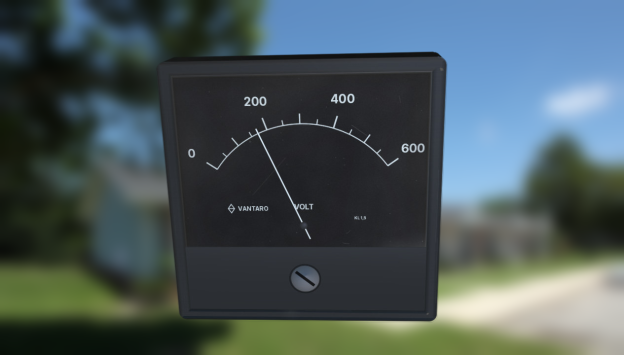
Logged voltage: **175** V
